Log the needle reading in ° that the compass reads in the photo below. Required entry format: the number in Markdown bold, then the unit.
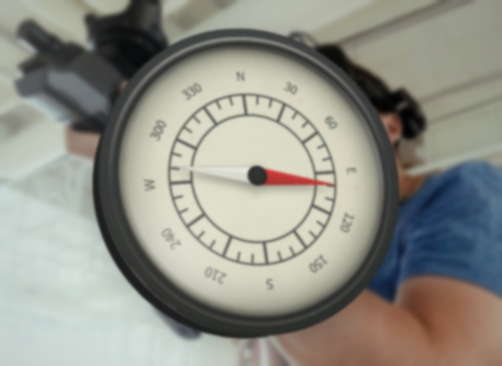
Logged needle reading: **100** °
